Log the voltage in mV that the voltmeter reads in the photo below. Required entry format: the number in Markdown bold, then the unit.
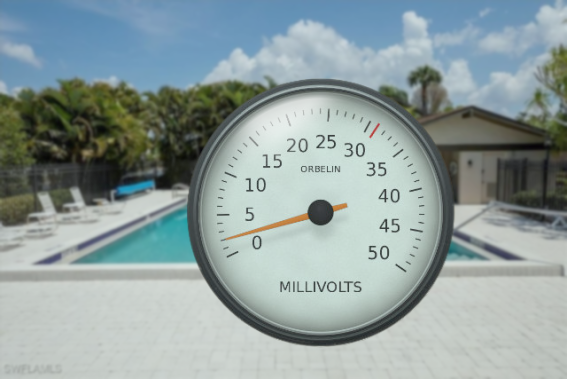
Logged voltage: **2** mV
